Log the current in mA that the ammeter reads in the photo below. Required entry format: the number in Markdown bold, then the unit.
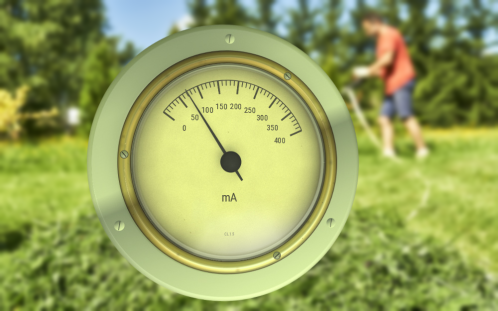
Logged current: **70** mA
